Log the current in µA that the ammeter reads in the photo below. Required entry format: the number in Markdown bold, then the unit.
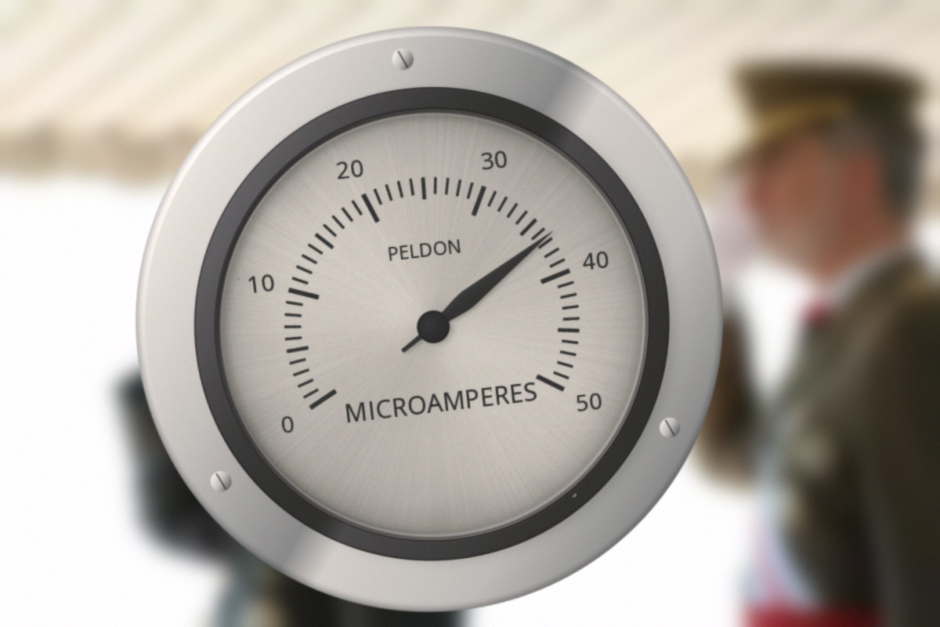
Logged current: **36.5** µA
